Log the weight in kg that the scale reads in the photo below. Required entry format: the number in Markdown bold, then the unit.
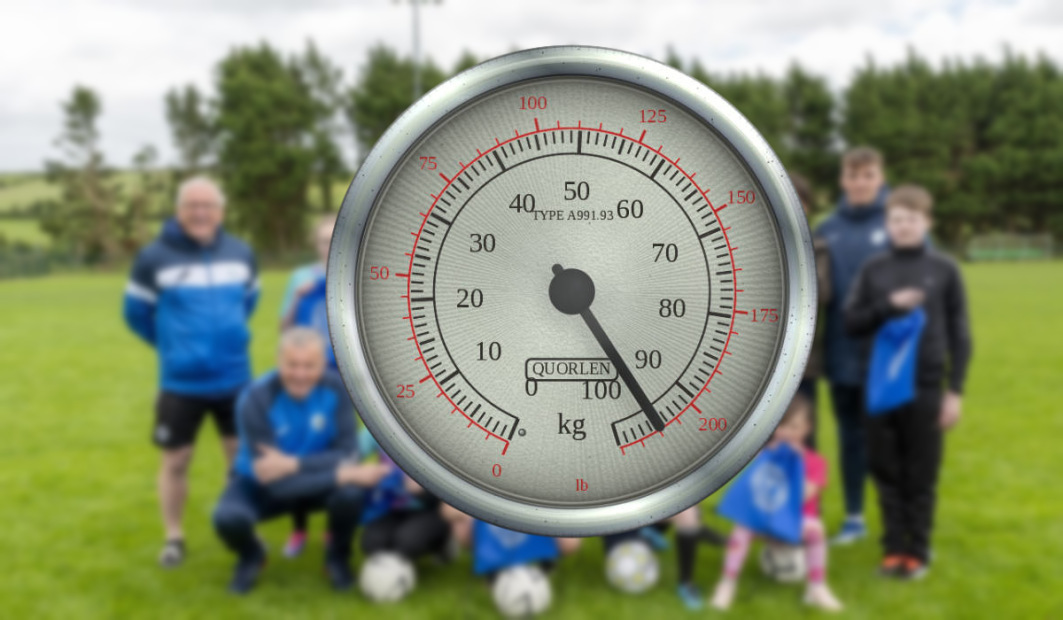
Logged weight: **95** kg
